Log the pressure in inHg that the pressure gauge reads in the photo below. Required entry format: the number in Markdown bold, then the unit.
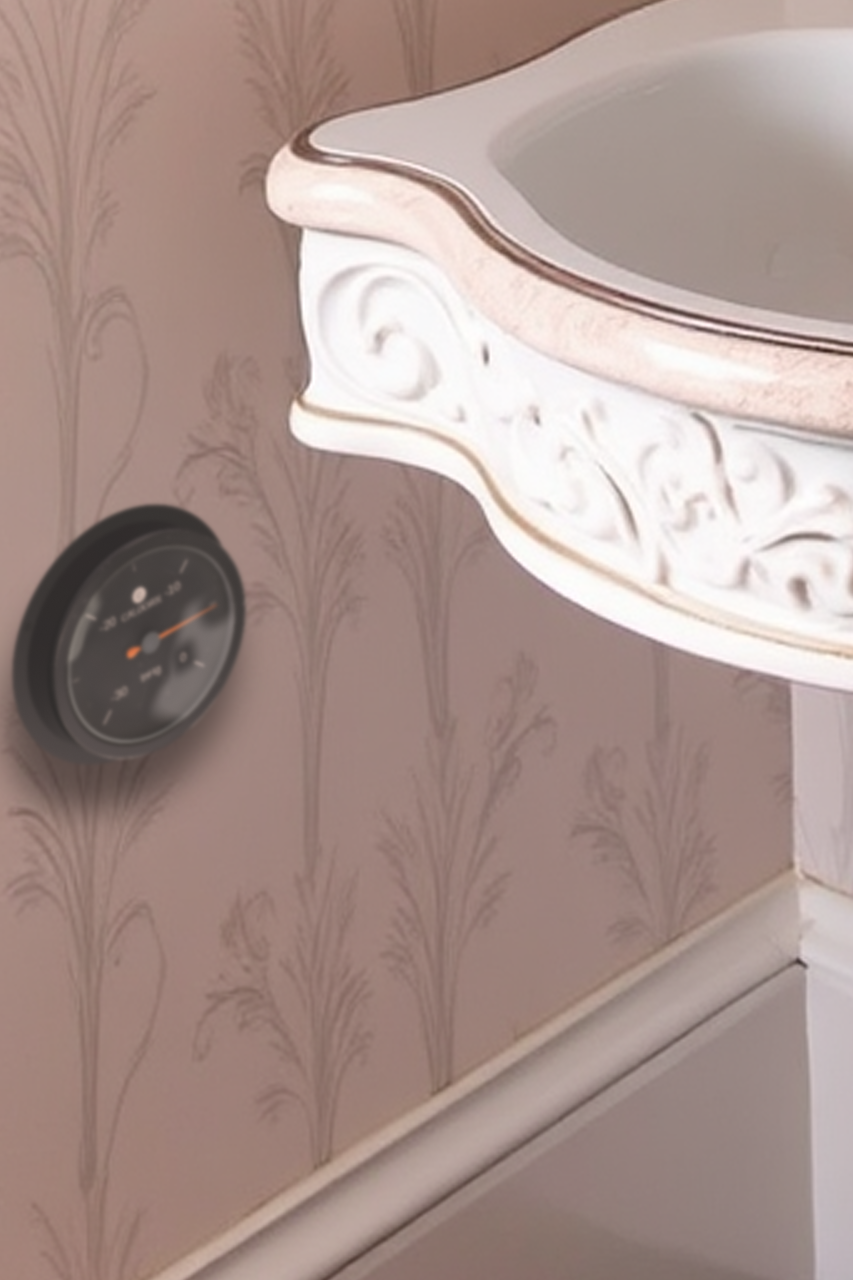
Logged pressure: **-5** inHg
